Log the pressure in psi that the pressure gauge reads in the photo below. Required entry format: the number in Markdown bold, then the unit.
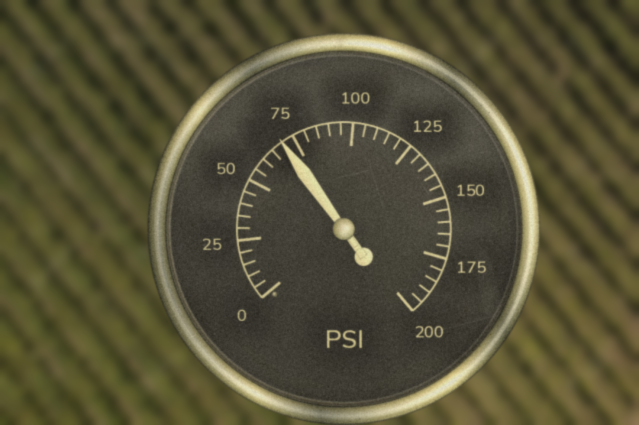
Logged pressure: **70** psi
